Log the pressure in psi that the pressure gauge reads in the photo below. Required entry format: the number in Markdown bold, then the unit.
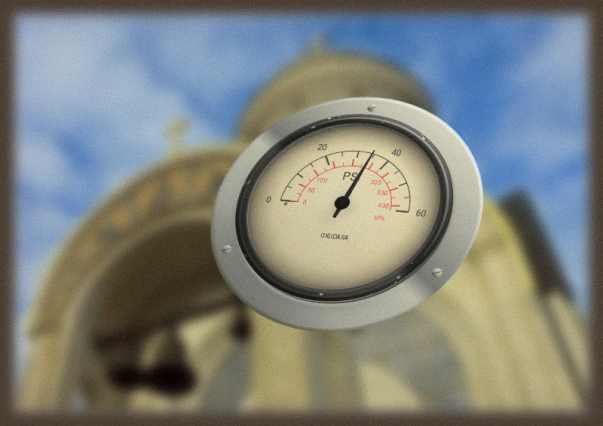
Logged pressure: **35** psi
